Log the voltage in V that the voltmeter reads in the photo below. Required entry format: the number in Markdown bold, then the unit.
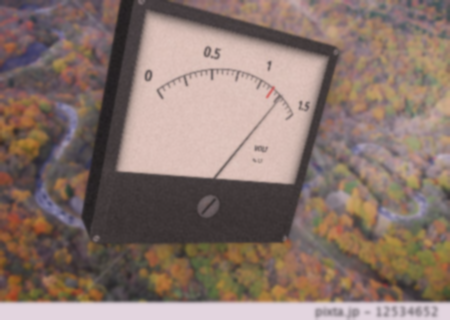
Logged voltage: **1.25** V
